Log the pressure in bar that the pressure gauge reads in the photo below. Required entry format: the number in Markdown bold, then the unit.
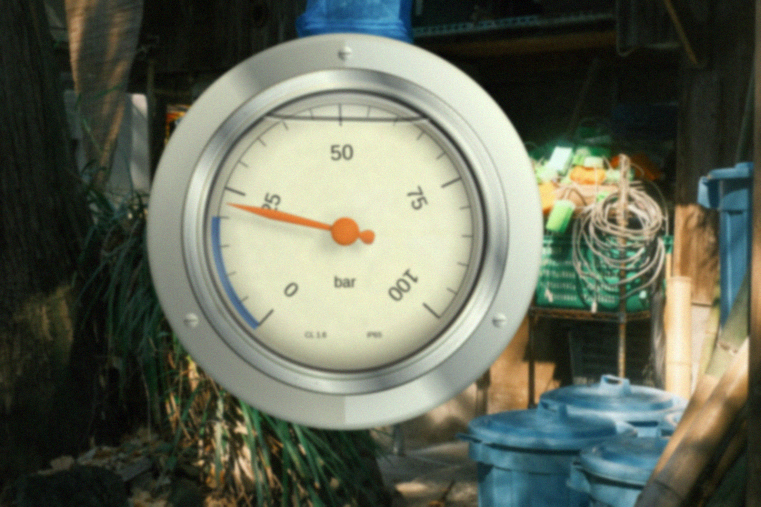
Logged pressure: **22.5** bar
